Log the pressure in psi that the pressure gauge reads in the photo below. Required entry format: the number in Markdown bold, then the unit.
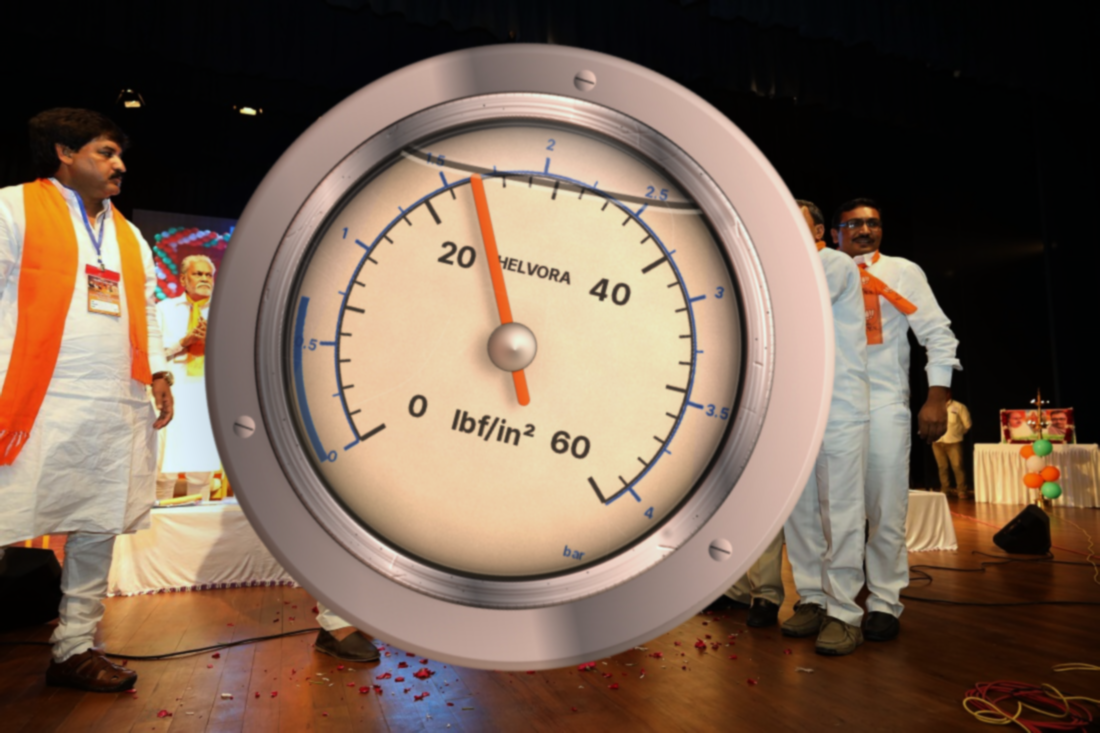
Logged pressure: **24** psi
